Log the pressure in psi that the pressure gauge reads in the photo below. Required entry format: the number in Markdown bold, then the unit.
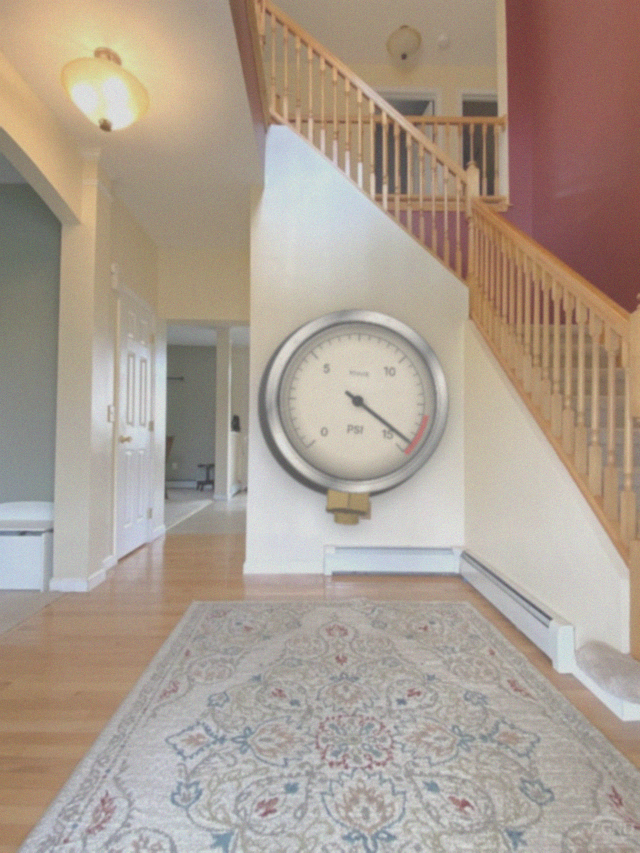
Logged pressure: **14.5** psi
